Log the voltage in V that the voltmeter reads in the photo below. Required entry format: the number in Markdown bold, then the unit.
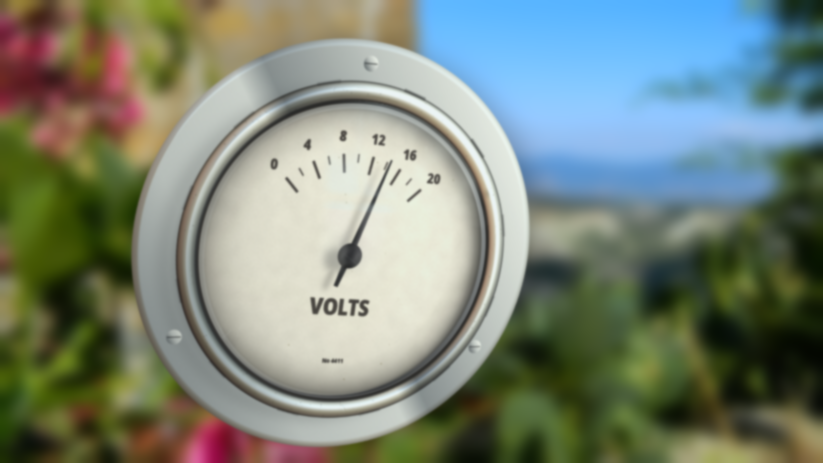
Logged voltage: **14** V
